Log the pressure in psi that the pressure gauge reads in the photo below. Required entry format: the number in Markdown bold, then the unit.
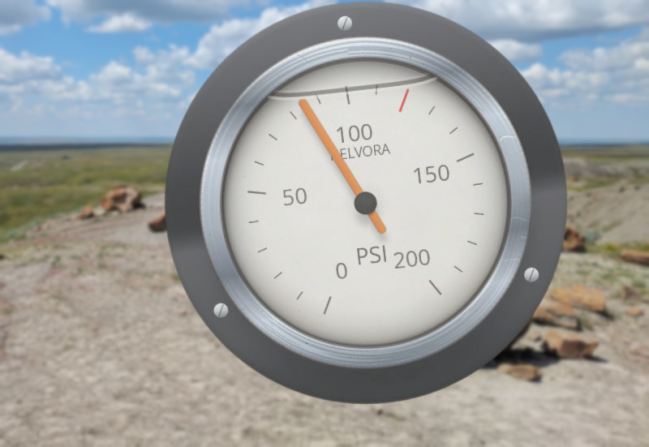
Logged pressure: **85** psi
